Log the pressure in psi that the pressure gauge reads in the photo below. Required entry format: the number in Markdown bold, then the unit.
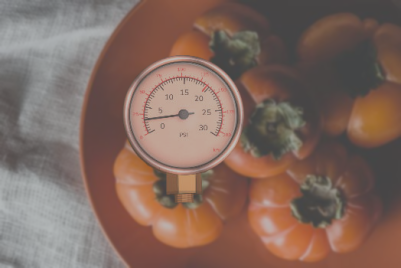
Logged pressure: **2.5** psi
